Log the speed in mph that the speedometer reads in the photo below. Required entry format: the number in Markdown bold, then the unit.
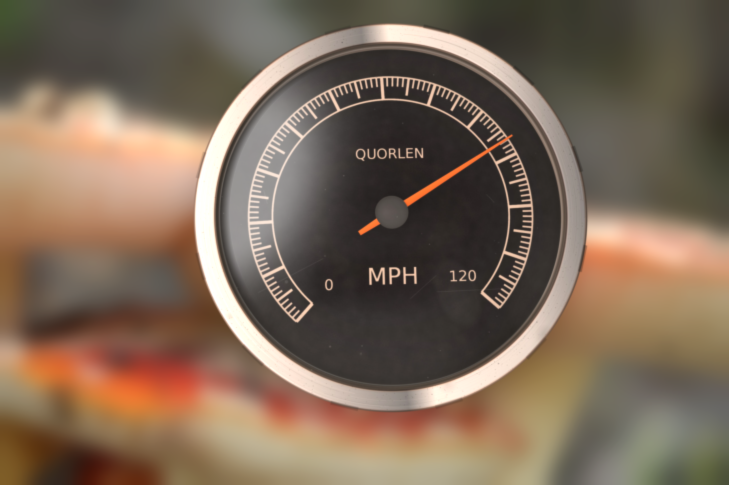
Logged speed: **87** mph
